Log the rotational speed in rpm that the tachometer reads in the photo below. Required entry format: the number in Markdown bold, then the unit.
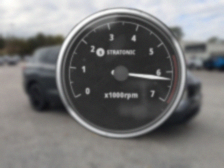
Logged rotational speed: **6250** rpm
